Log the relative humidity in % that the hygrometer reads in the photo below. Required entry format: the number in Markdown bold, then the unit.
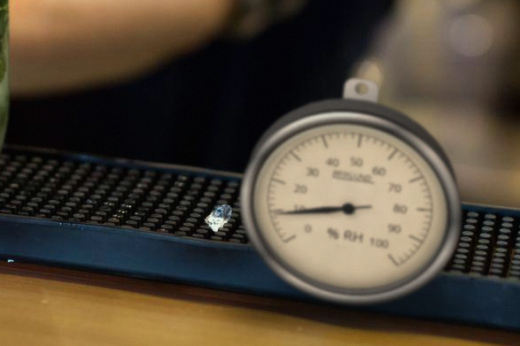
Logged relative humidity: **10** %
